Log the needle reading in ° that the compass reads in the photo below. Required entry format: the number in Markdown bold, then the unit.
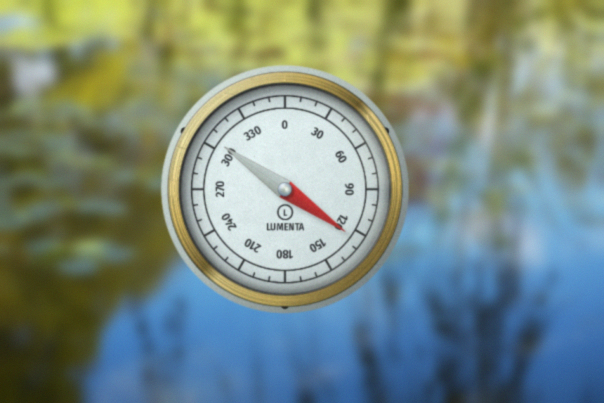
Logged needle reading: **125** °
